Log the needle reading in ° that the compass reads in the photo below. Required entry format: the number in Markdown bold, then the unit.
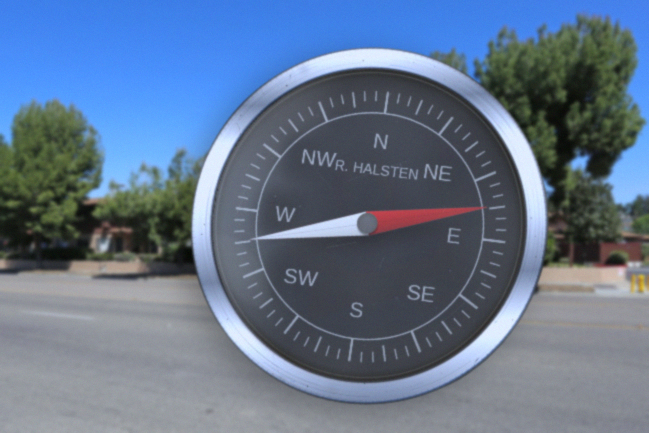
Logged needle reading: **75** °
